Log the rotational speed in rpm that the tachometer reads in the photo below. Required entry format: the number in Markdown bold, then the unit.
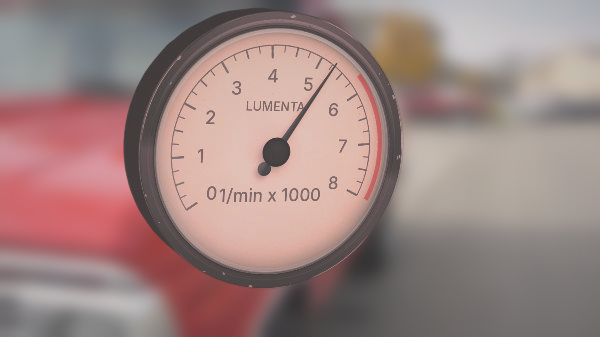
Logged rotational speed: **5250** rpm
